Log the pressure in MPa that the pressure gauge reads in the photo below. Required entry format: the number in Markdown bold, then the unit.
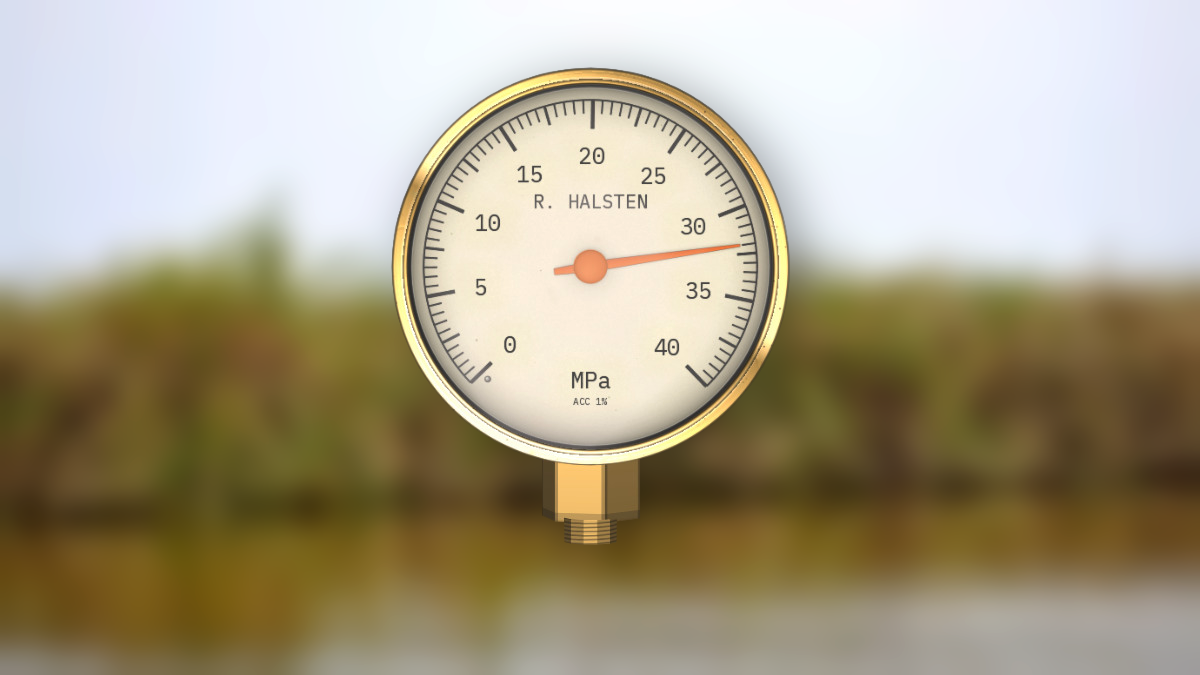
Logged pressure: **32** MPa
